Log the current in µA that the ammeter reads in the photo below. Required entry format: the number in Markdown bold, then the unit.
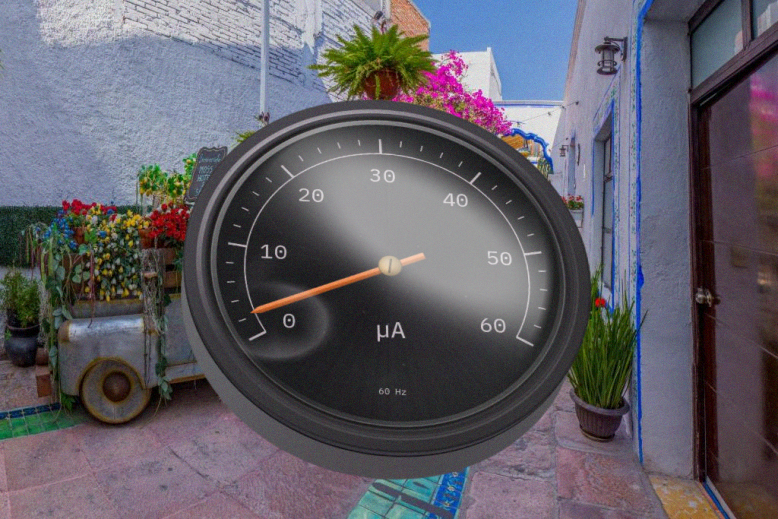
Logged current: **2** µA
